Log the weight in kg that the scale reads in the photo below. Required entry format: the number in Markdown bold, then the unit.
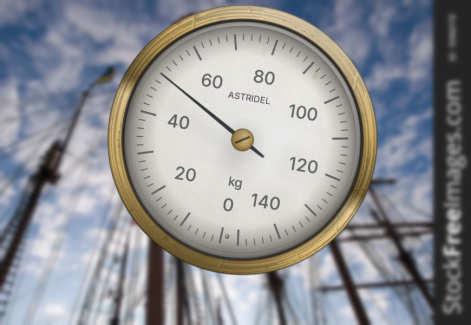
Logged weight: **50** kg
